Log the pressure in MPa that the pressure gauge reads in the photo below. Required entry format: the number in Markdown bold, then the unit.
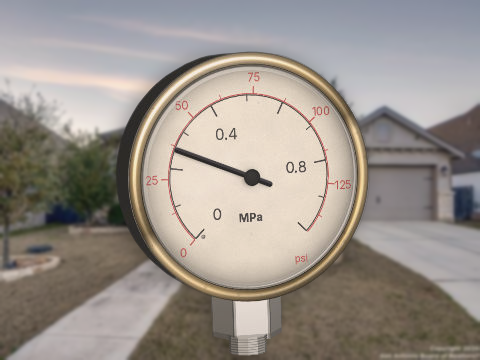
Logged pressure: **0.25** MPa
